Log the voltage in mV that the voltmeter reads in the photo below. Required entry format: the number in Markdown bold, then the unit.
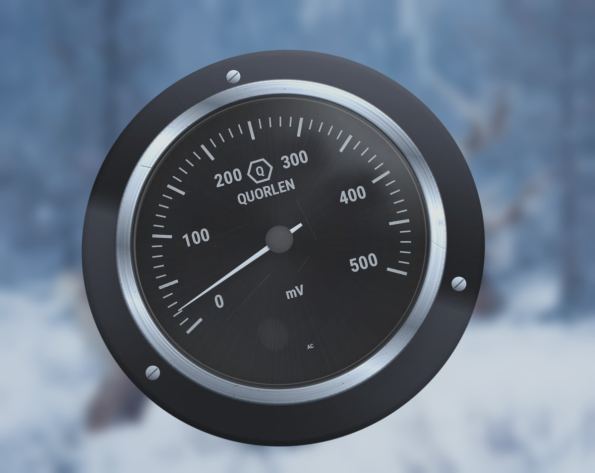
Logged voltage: **20** mV
